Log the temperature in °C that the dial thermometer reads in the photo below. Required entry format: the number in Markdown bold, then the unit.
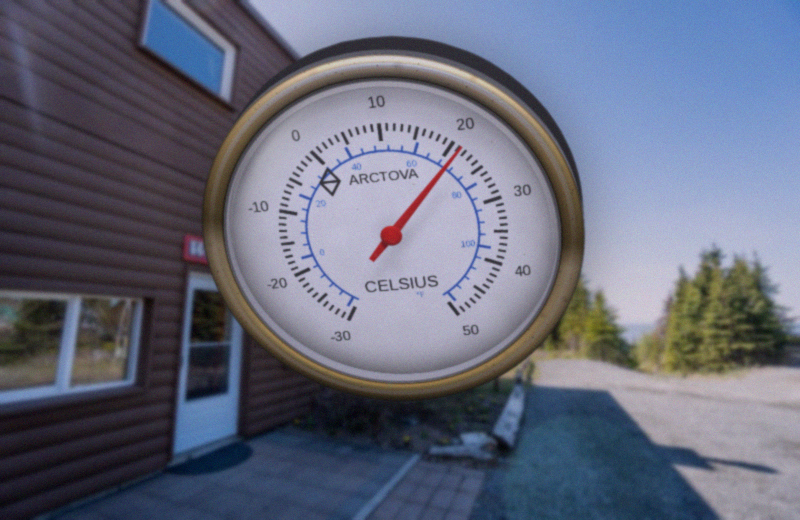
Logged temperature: **21** °C
